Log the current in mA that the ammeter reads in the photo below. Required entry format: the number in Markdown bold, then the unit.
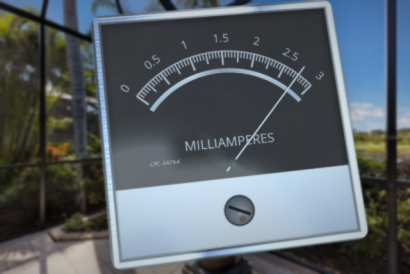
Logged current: **2.75** mA
